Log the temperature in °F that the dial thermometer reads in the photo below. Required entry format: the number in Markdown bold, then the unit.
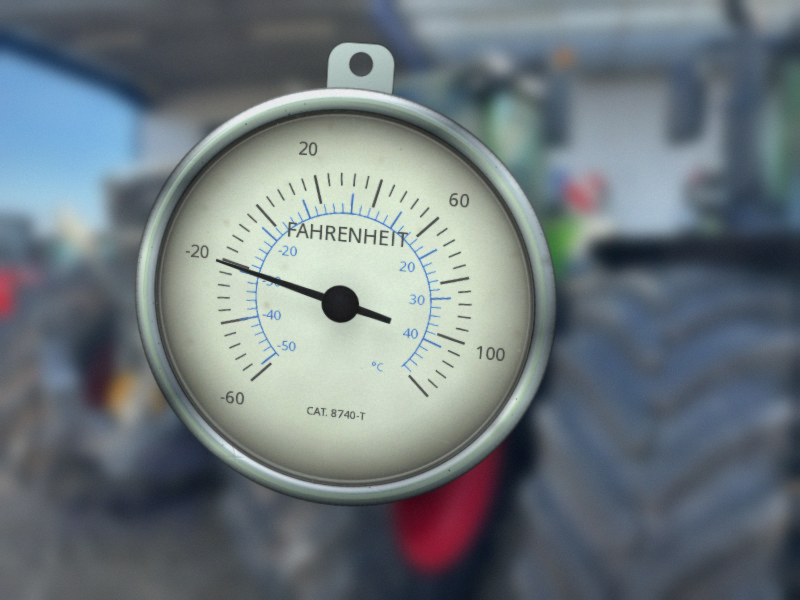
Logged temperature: **-20** °F
